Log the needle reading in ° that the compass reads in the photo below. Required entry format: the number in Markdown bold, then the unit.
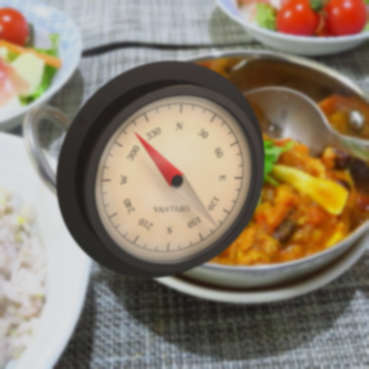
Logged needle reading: **315** °
